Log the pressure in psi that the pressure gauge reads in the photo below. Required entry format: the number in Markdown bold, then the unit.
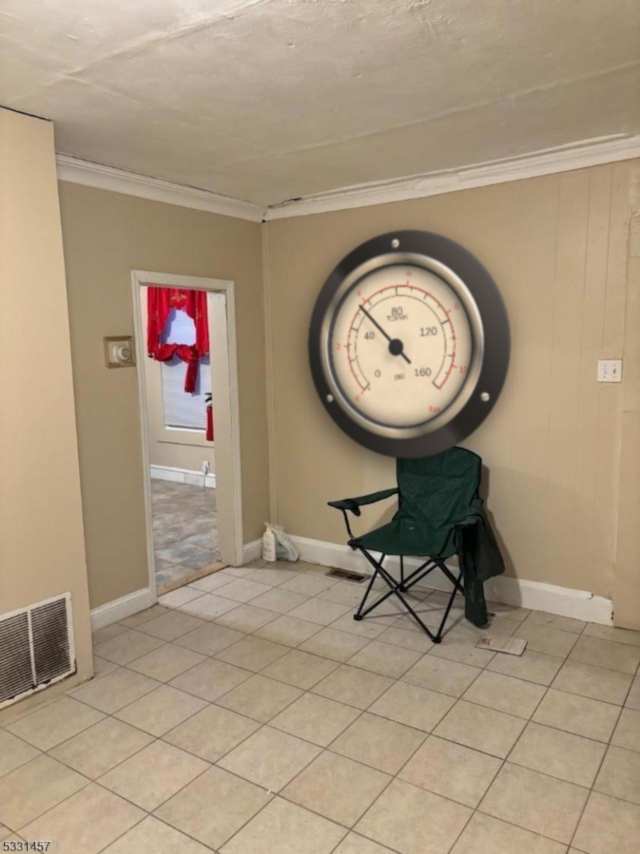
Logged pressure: **55** psi
